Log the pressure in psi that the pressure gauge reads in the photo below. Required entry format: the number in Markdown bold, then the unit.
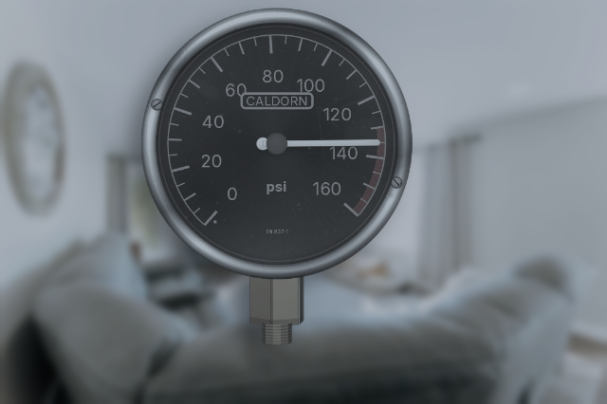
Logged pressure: **135** psi
